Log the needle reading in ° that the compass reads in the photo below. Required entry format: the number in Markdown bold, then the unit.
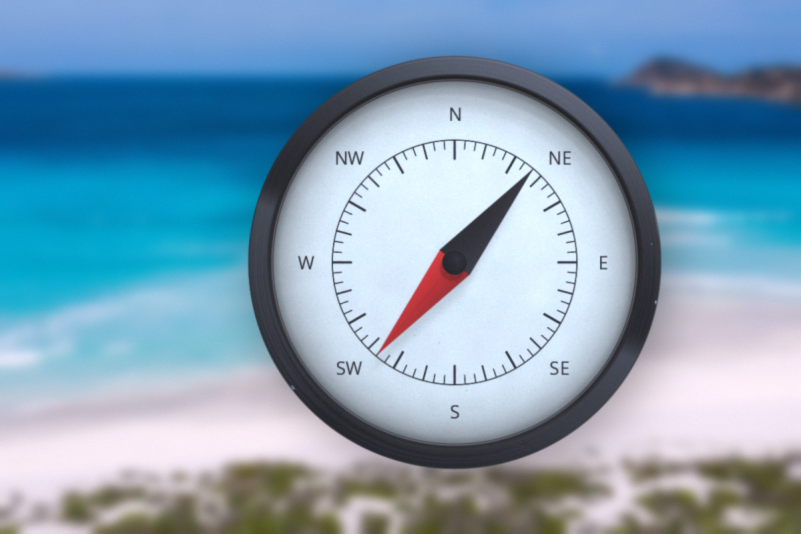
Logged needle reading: **220** °
